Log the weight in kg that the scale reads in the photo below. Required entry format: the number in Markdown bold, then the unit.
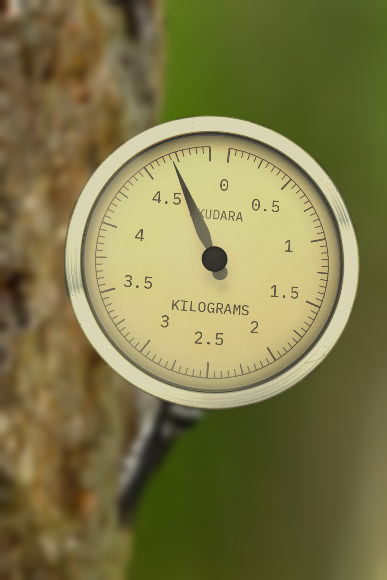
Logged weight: **4.7** kg
